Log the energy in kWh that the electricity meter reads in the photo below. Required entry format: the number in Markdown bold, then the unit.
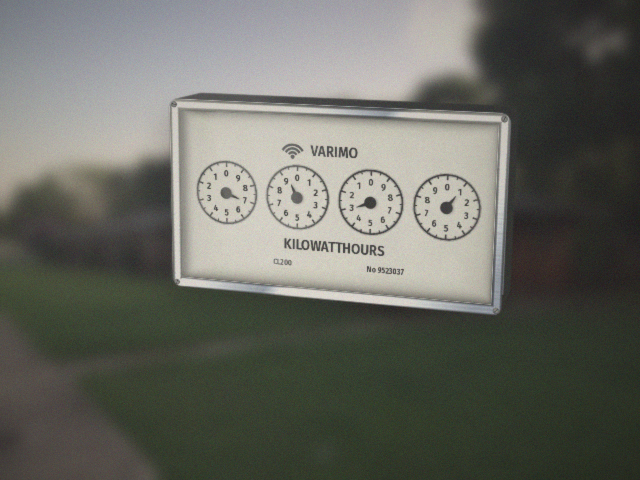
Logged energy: **6931** kWh
